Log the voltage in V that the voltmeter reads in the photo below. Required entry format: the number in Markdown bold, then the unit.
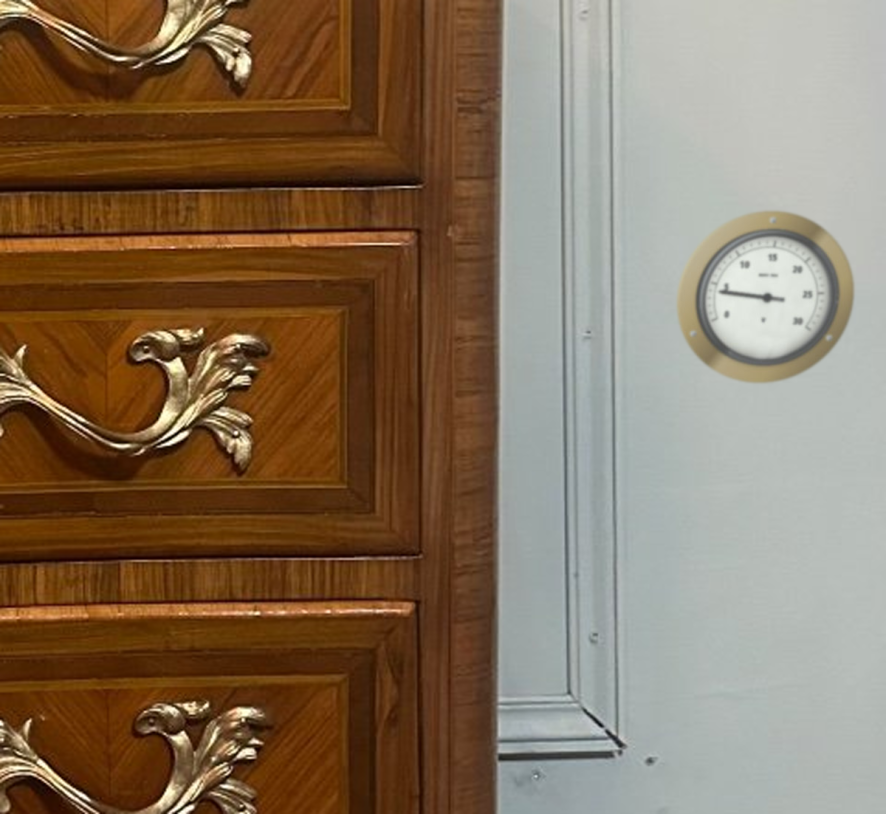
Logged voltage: **4** V
